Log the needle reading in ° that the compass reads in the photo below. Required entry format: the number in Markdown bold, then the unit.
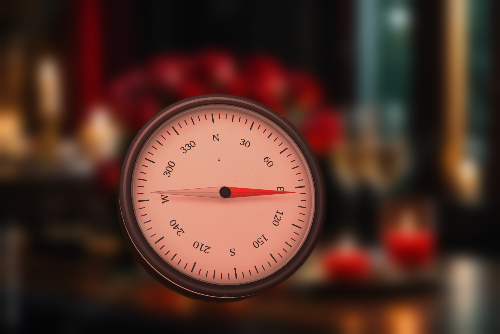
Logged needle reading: **95** °
